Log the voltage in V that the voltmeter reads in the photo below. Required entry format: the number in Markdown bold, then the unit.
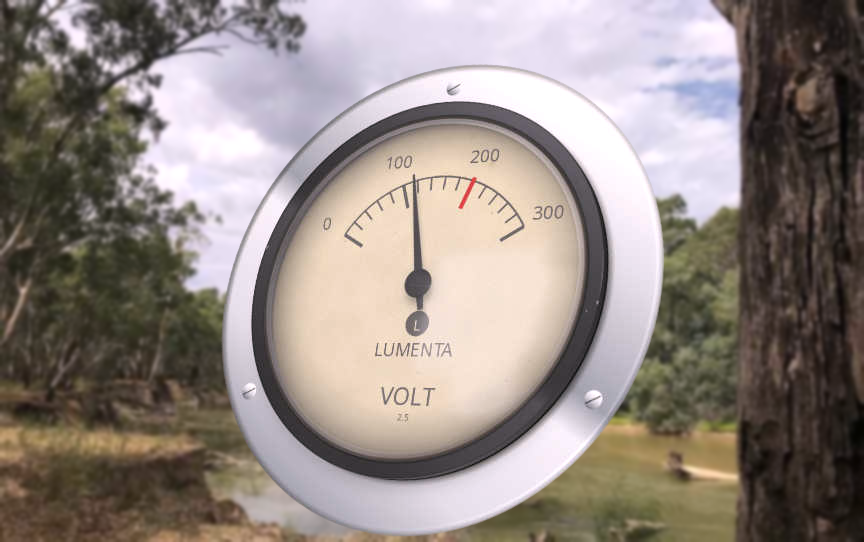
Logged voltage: **120** V
